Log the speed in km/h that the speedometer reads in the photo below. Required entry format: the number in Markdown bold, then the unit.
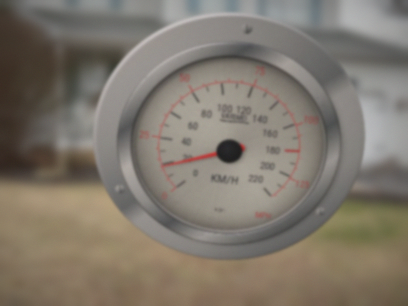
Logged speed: **20** km/h
